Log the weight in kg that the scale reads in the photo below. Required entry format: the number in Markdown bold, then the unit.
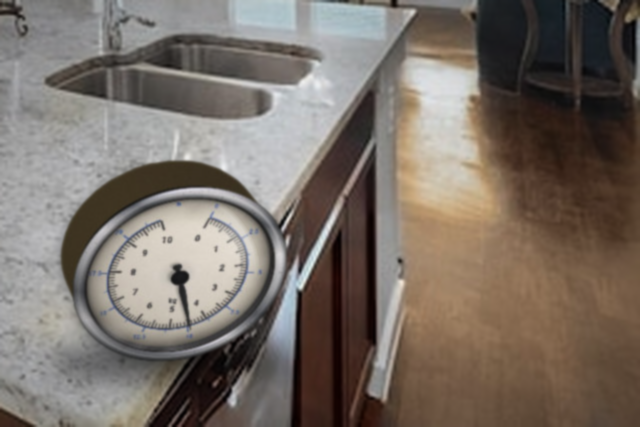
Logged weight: **4.5** kg
